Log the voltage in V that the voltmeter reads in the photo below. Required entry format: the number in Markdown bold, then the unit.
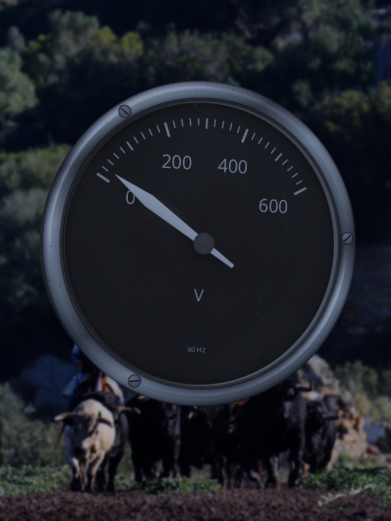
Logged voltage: **20** V
